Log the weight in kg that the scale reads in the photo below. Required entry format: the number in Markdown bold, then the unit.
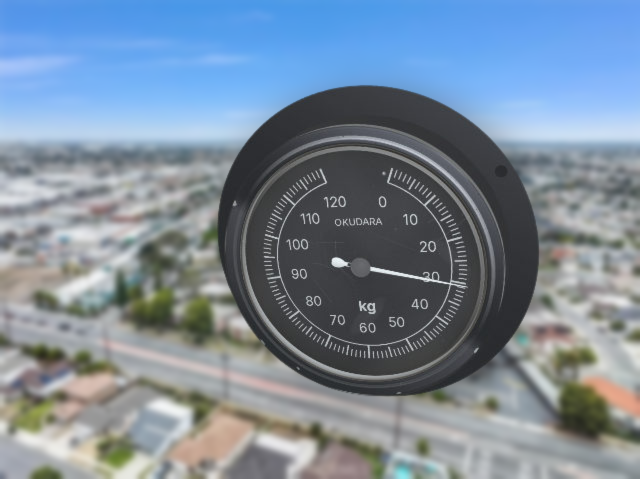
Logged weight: **30** kg
